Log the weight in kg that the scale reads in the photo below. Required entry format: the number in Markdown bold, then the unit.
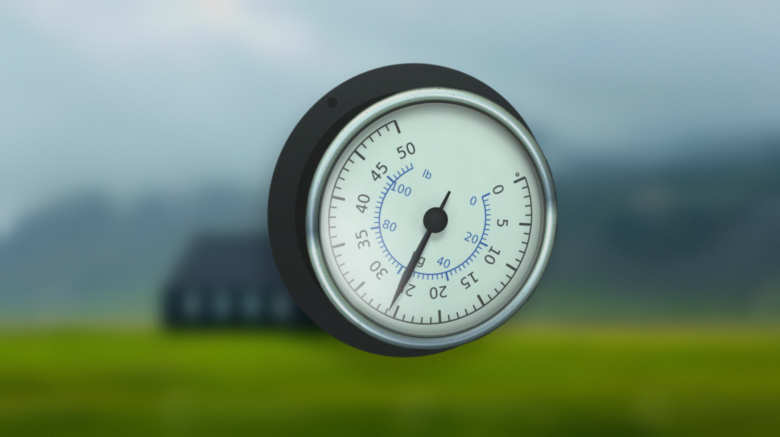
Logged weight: **26** kg
